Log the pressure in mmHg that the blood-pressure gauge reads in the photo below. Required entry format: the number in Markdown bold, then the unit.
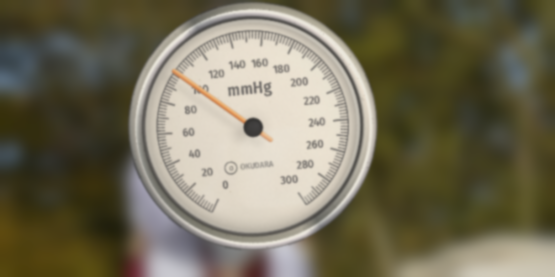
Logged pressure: **100** mmHg
